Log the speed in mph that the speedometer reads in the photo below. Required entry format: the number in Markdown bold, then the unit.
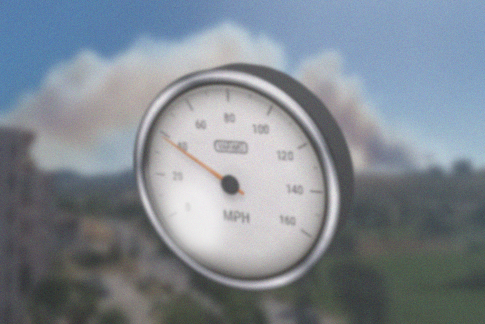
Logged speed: **40** mph
